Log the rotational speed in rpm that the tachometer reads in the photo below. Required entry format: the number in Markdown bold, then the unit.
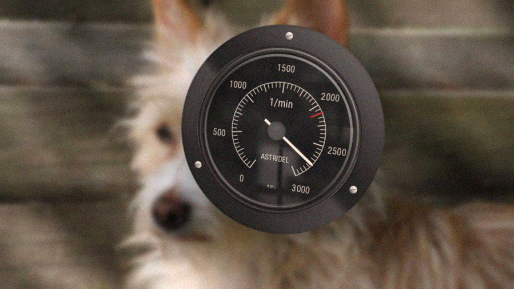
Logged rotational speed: **2750** rpm
